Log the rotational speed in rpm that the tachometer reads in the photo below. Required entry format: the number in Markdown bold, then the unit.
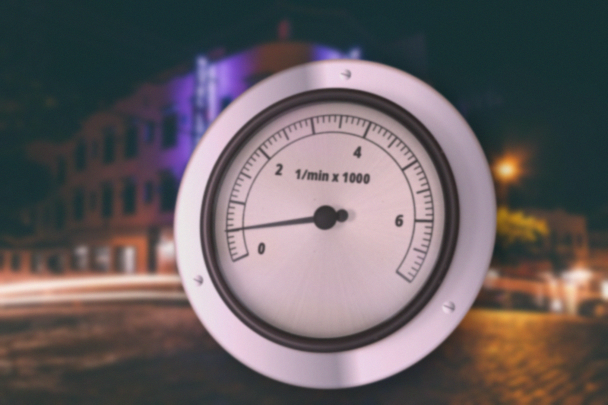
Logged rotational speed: **500** rpm
